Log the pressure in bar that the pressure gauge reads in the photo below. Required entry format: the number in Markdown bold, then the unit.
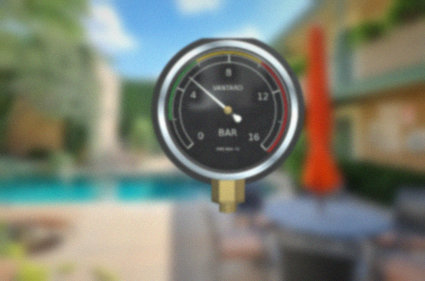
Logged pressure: **5** bar
